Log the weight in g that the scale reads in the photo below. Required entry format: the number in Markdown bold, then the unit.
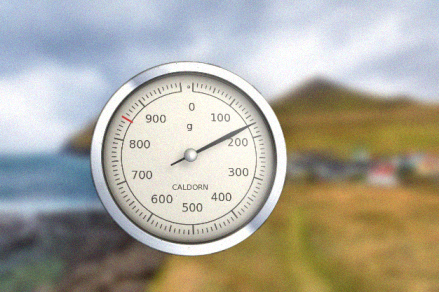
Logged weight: **170** g
